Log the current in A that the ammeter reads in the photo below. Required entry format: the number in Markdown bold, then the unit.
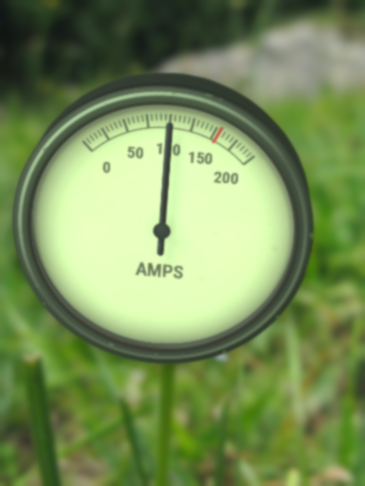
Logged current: **100** A
